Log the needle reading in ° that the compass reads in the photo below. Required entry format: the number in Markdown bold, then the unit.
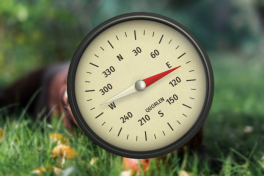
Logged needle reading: **100** °
